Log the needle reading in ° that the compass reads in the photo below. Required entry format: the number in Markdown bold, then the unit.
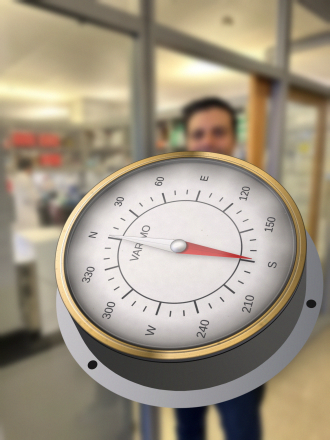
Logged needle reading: **180** °
